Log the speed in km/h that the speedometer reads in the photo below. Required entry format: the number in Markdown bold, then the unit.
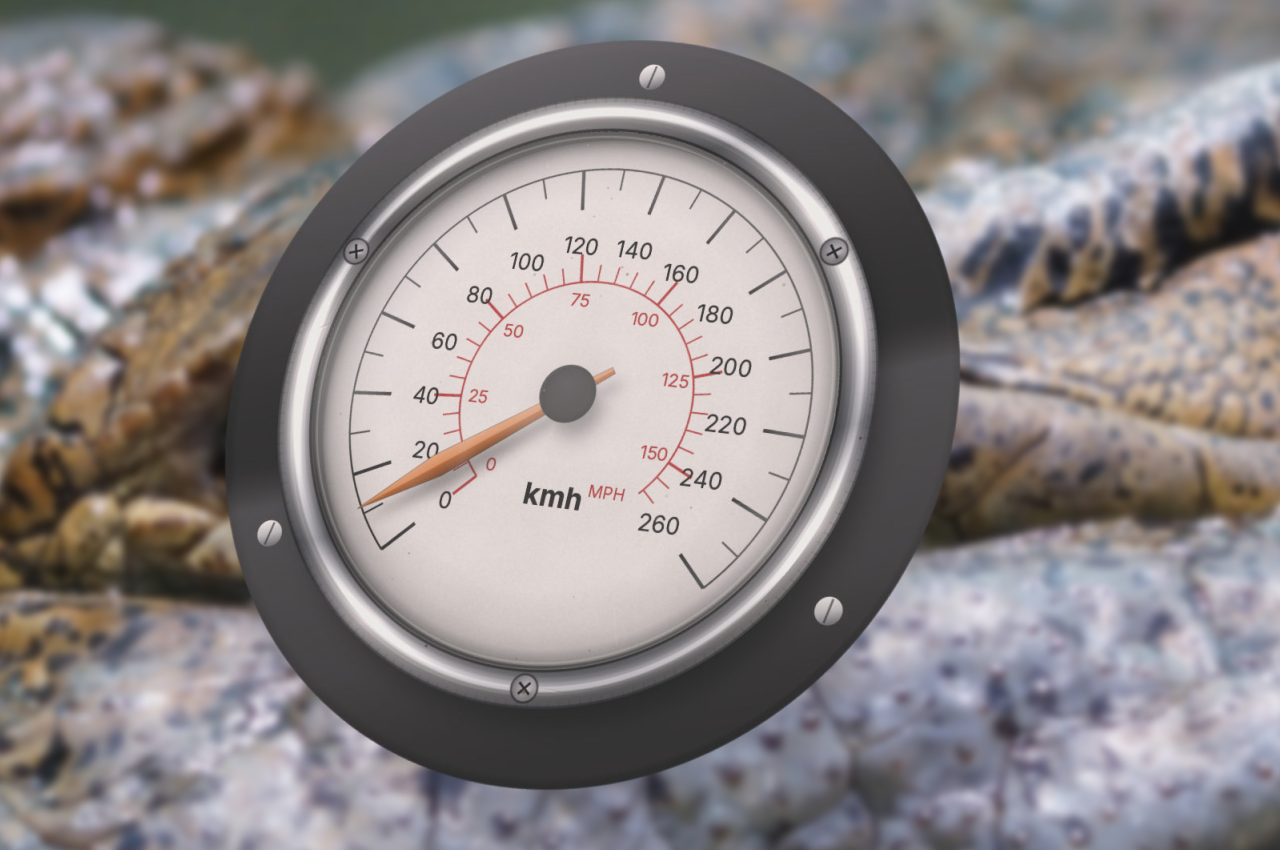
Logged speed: **10** km/h
